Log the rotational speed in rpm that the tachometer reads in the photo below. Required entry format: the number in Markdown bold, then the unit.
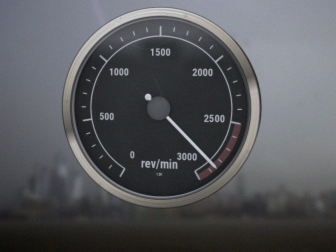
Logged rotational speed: **2850** rpm
